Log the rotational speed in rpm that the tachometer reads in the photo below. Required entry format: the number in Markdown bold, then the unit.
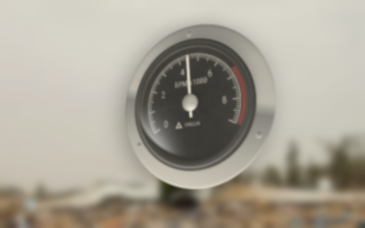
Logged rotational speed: **4500** rpm
